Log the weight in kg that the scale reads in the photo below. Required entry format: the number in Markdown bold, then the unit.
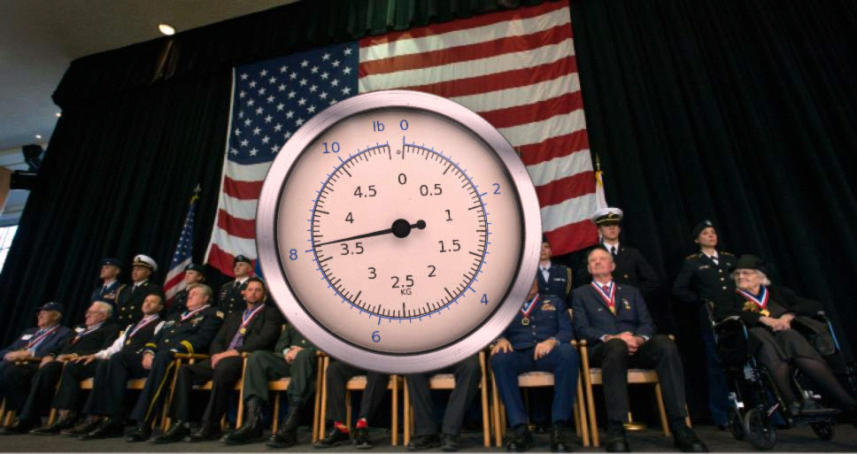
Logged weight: **3.65** kg
